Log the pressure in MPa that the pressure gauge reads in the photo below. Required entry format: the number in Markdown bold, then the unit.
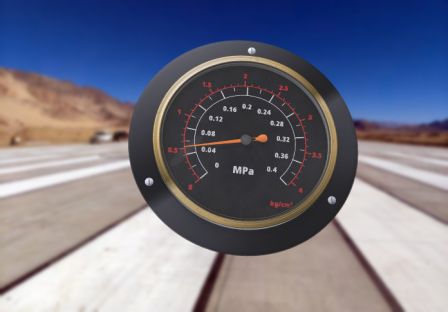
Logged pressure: **0.05** MPa
